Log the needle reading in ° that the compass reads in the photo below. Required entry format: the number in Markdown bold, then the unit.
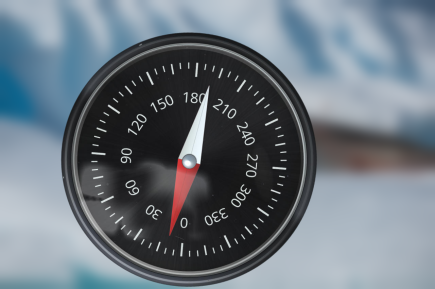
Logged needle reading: **10** °
